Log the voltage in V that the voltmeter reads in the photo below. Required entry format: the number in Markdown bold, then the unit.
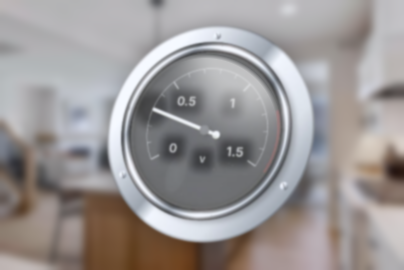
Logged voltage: **0.3** V
